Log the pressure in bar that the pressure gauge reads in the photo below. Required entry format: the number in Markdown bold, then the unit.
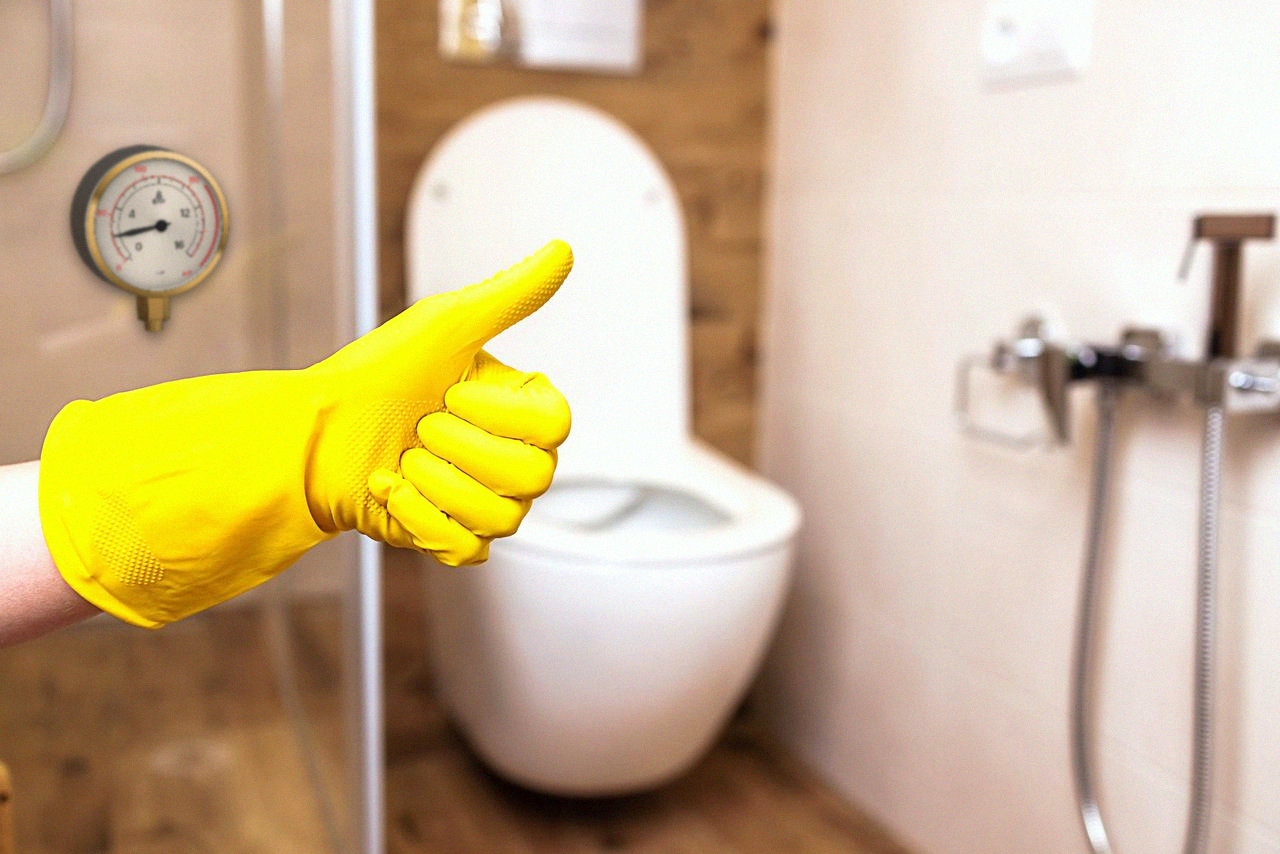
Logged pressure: **2** bar
